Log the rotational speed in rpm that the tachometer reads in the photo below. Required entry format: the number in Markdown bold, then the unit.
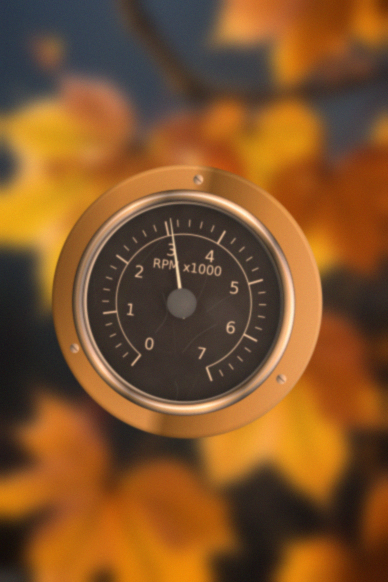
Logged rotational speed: **3100** rpm
